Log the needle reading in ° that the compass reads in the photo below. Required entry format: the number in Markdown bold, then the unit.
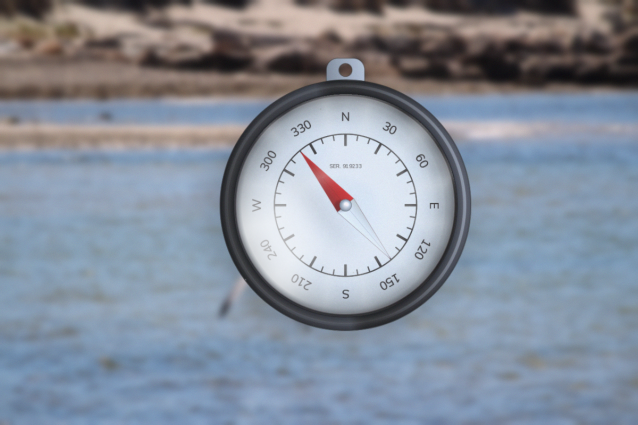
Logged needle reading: **320** °
